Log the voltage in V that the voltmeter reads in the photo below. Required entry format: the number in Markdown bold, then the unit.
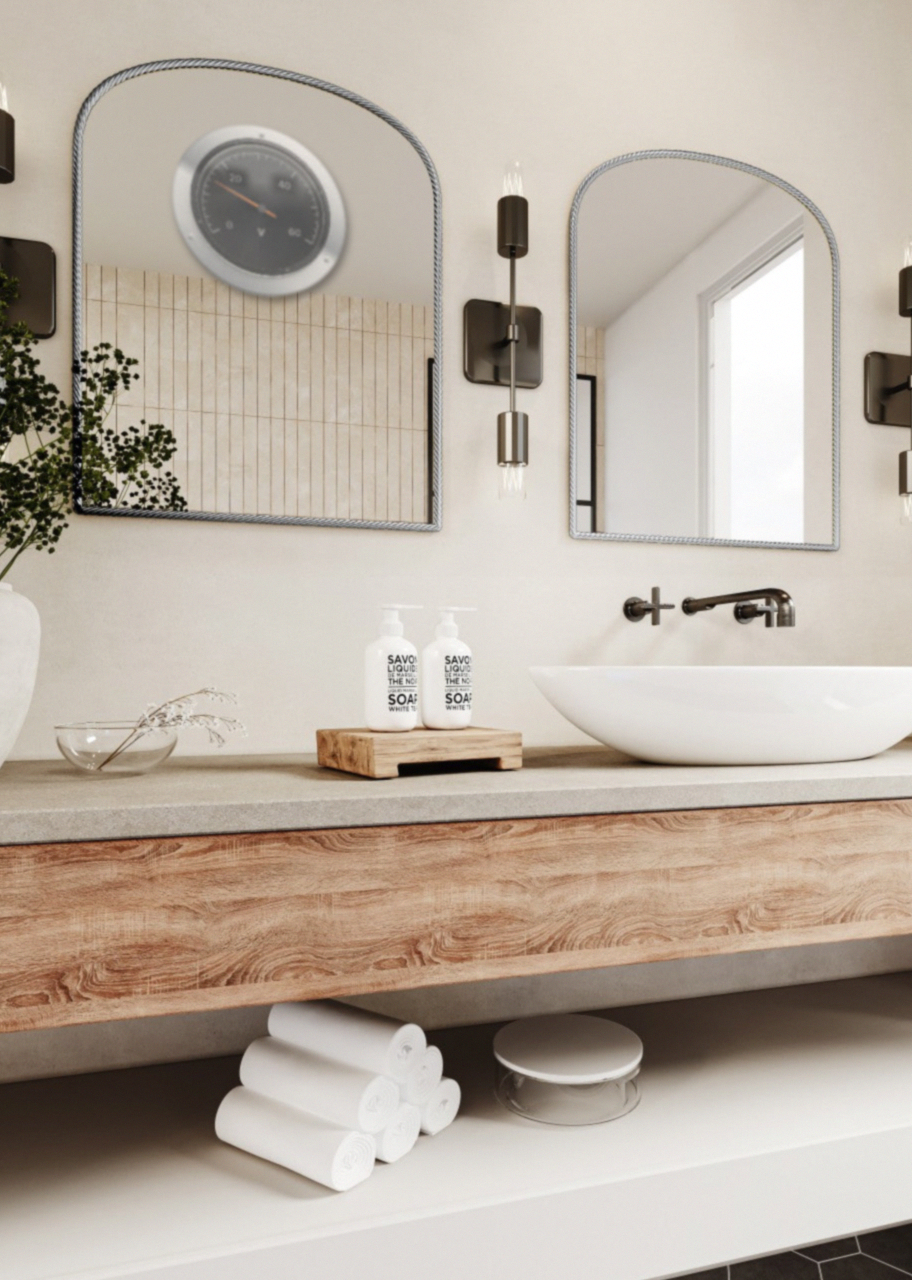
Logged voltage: **14** V
